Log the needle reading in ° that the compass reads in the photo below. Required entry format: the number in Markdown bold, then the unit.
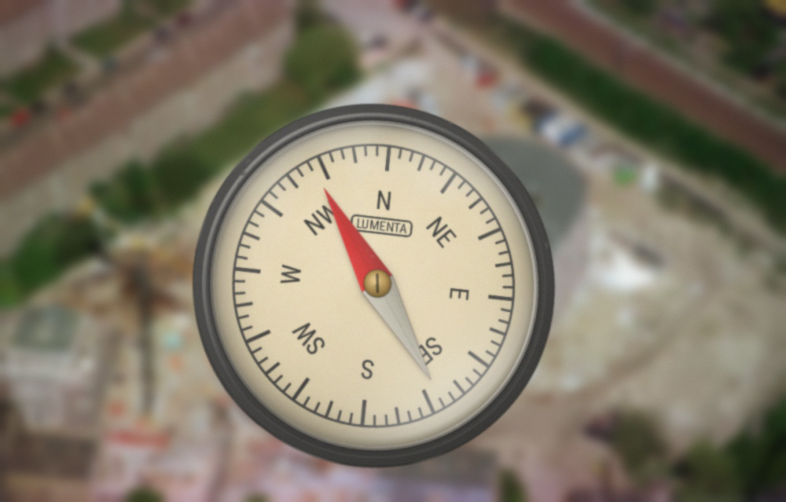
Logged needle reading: **325** °
